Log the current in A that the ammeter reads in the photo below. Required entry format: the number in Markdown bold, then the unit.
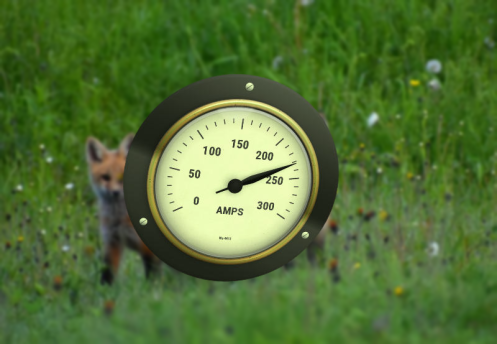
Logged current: **230** A
